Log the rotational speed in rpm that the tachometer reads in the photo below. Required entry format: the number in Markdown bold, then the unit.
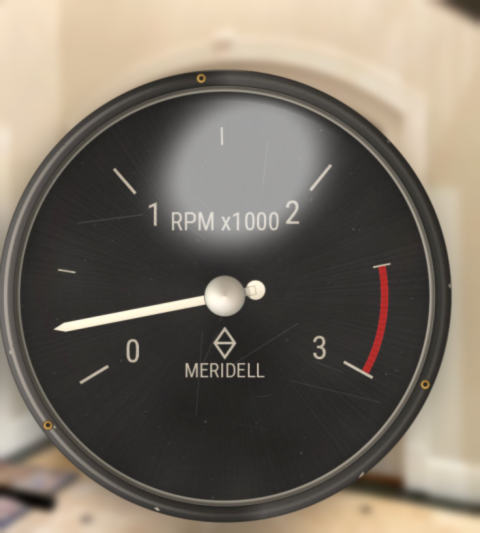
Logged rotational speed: **250** rpm
